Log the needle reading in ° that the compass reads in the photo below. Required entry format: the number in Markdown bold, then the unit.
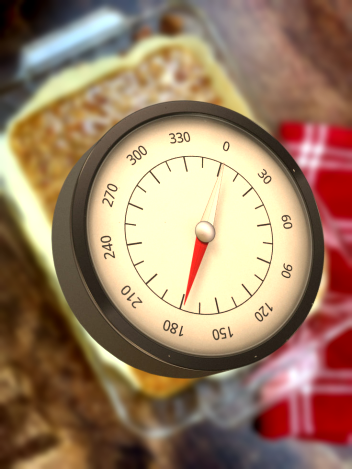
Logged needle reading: **180** °
